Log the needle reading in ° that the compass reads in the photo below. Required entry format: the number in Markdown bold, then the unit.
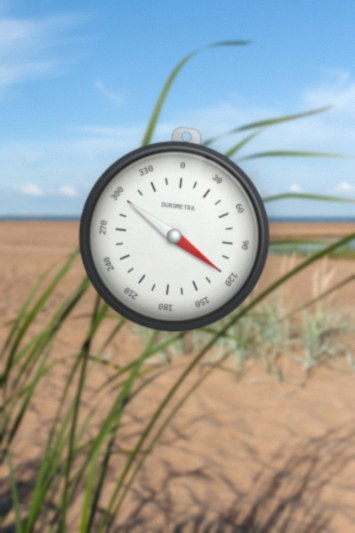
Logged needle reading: **120** °
